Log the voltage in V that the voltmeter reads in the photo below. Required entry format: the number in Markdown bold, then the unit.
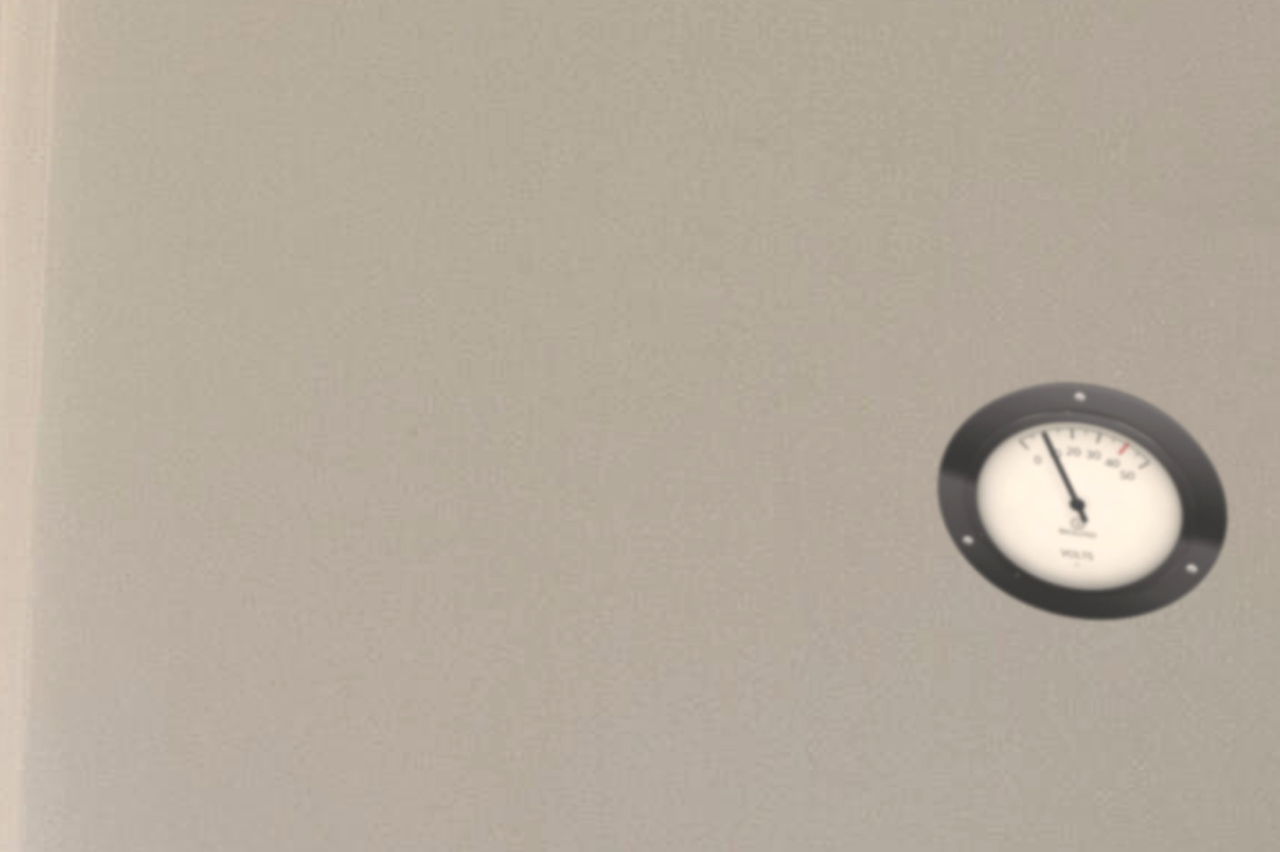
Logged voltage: **10** V
